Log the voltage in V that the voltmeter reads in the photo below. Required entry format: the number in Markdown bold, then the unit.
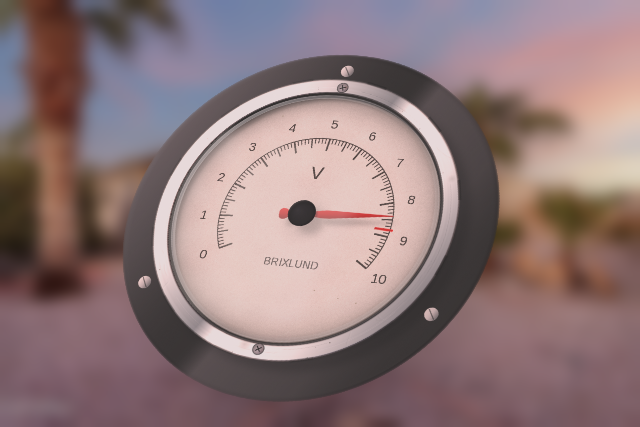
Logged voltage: **8.5** V
